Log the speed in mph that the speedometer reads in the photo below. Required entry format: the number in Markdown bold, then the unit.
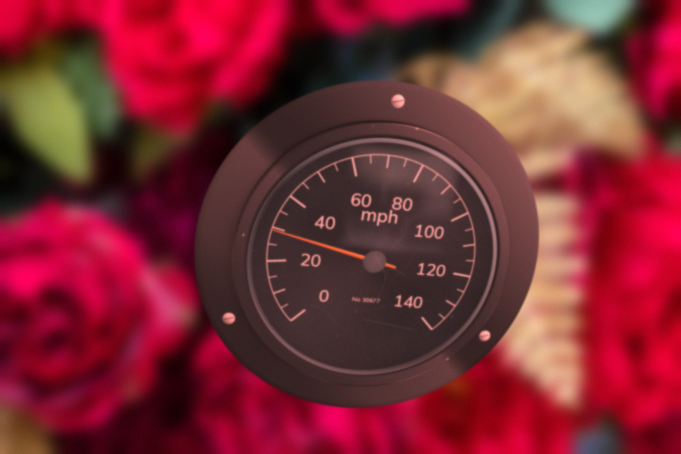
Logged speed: **30** mph
